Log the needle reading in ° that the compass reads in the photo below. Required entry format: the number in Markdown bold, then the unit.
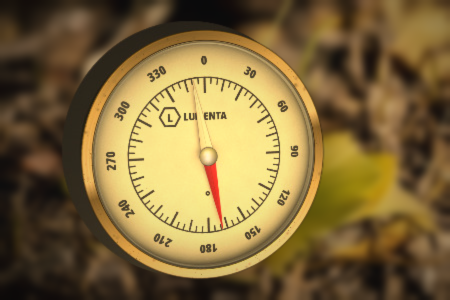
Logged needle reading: **170** °
